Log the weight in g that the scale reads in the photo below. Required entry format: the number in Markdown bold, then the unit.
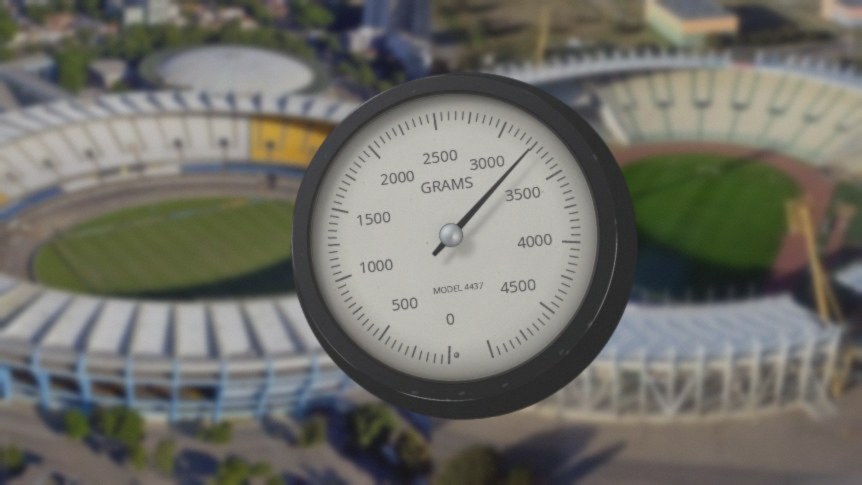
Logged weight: **3250** g
